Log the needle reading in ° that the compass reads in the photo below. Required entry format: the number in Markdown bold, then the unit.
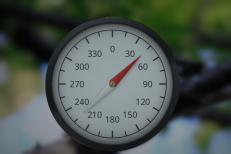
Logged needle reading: **45** °
